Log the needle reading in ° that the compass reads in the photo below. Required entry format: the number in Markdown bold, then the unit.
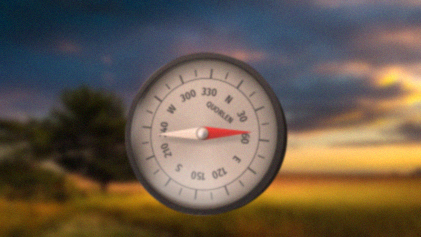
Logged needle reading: **52.5** °
